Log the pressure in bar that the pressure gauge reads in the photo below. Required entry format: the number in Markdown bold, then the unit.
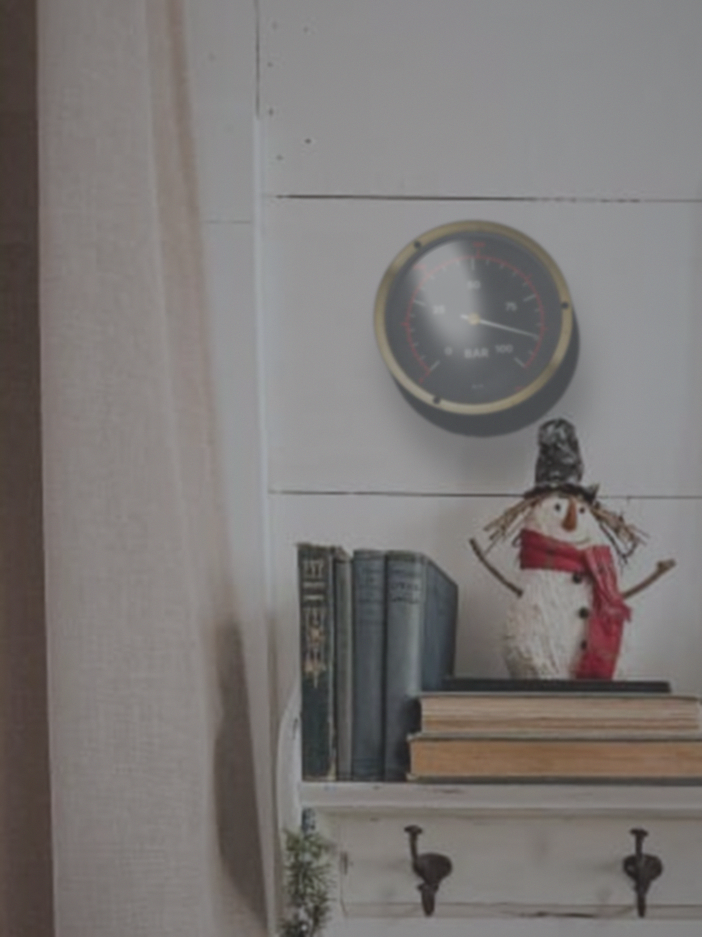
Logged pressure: **90** bar
